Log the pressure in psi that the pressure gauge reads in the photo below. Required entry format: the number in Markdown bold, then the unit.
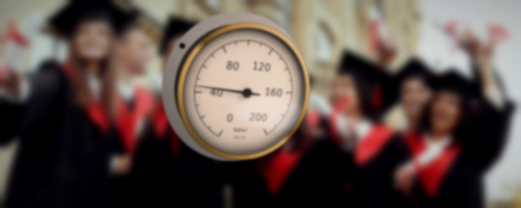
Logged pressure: **45** psi
